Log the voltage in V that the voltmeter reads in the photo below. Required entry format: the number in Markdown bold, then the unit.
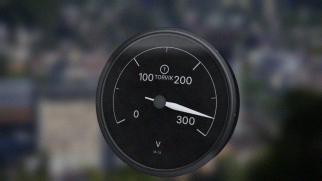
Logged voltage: **275** V
